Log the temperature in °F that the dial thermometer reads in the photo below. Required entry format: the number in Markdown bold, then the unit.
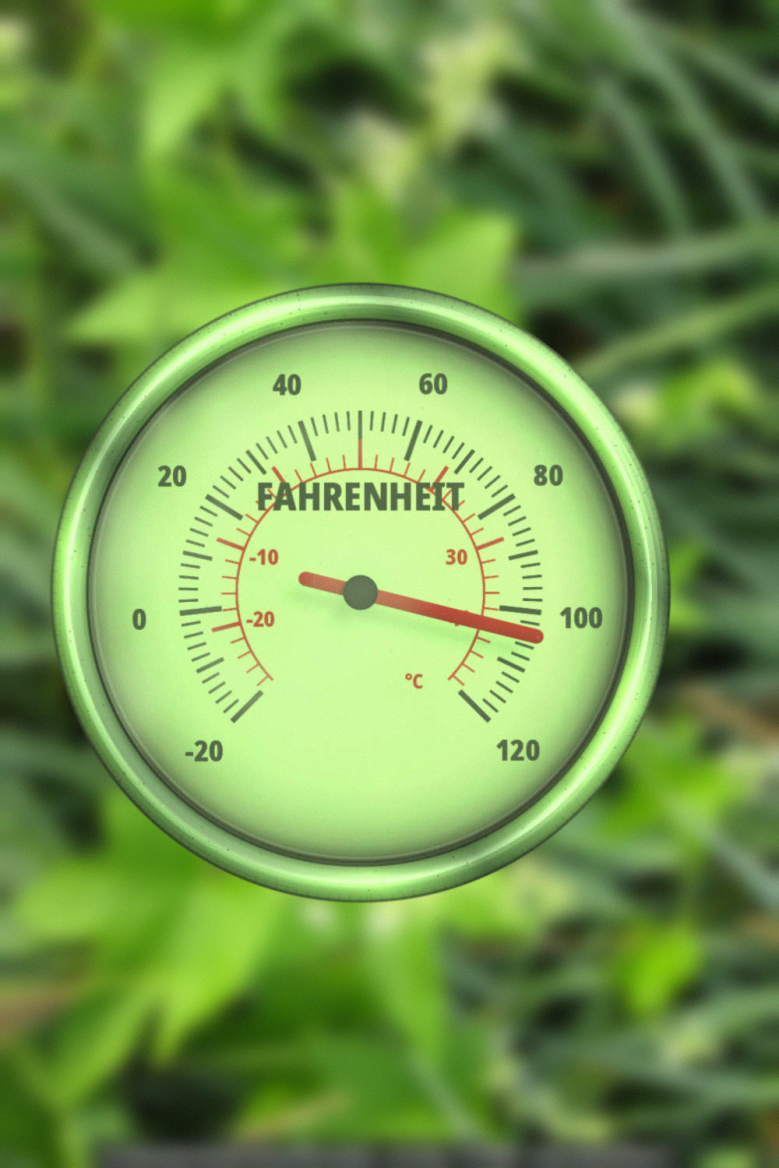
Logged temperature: **104** °F
